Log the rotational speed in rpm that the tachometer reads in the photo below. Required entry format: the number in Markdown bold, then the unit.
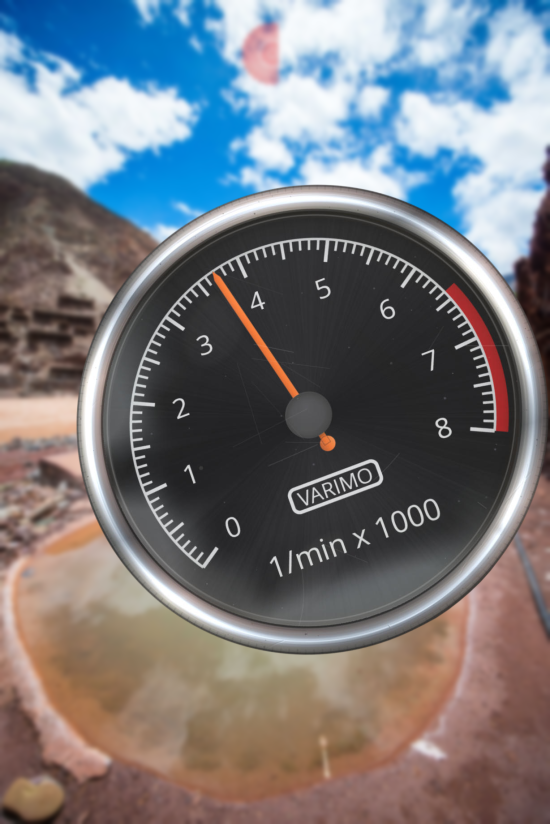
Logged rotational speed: **3700** rpm
